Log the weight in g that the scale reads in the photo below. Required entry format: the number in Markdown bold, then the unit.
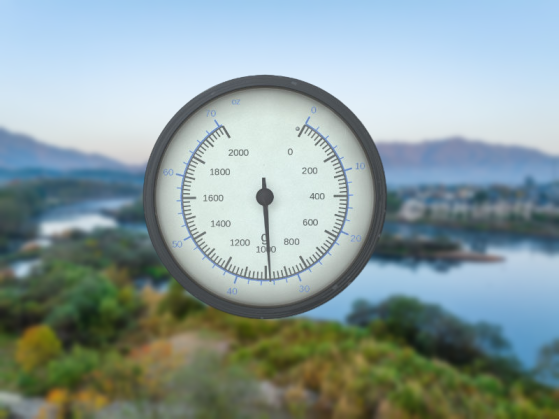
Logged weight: **980** g
